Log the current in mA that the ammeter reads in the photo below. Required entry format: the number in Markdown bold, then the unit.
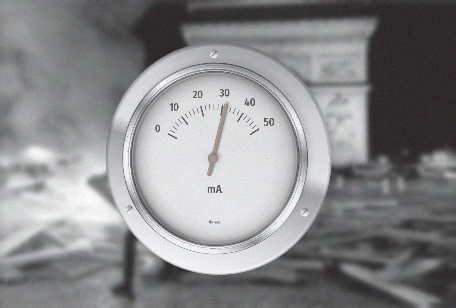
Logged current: **32** mA
